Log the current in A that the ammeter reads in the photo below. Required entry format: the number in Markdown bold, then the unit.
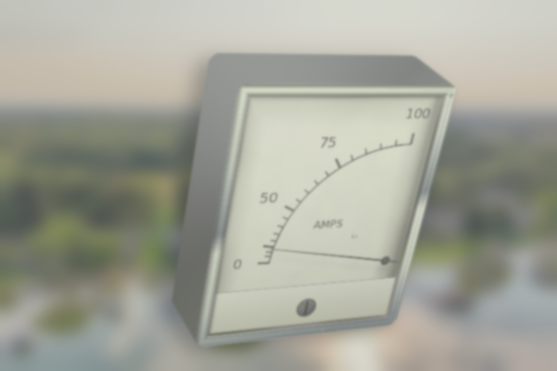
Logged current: **25** A
